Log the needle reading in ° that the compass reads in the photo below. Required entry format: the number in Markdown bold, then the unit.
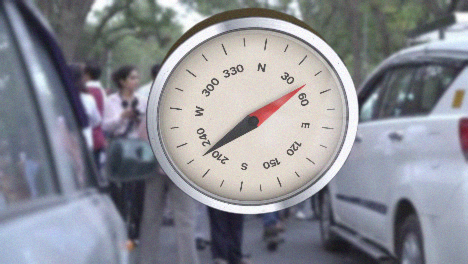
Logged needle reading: **45** °
